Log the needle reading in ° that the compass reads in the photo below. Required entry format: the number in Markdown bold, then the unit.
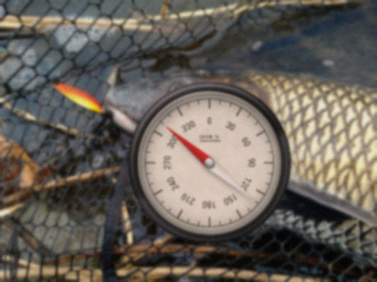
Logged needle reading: **310** °
